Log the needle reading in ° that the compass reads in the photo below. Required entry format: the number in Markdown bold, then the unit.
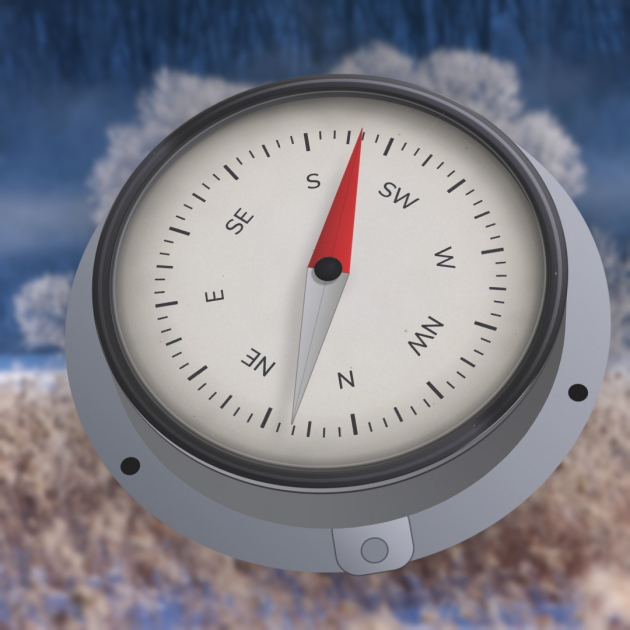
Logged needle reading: **200** °
